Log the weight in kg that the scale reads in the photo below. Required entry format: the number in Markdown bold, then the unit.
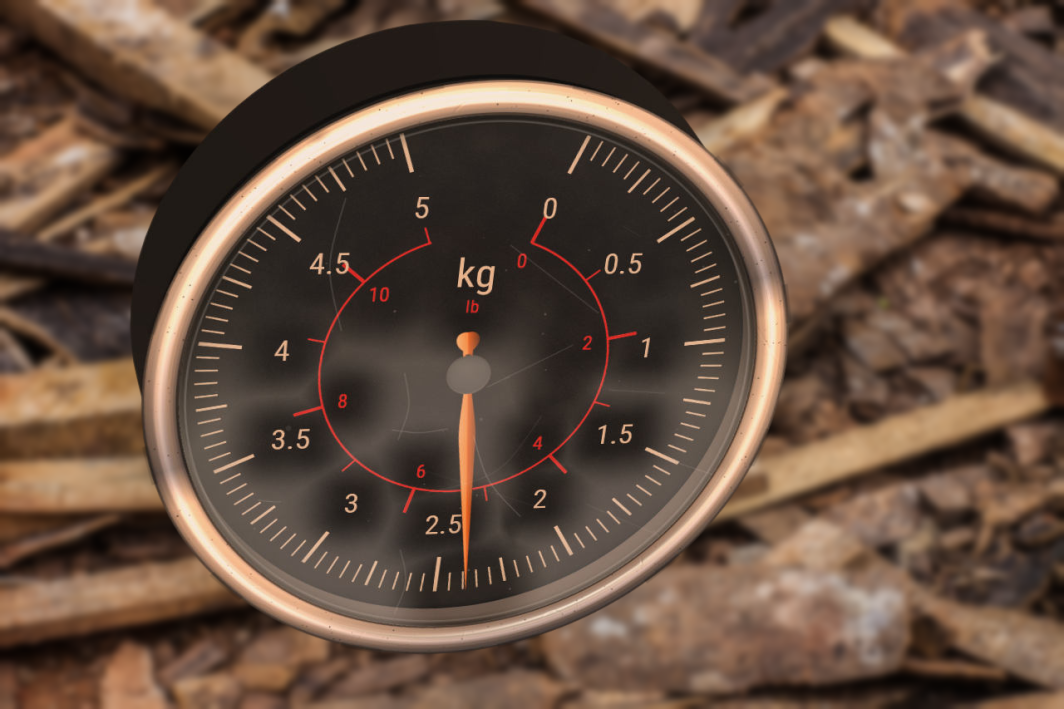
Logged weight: **2.4** kg
